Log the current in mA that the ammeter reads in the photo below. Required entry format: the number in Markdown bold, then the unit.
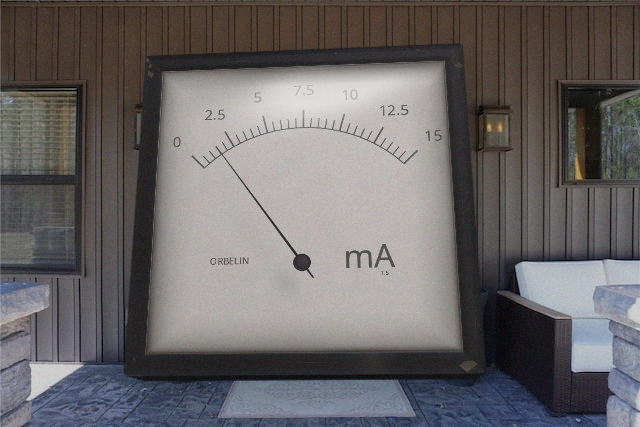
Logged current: **1.5** mA
